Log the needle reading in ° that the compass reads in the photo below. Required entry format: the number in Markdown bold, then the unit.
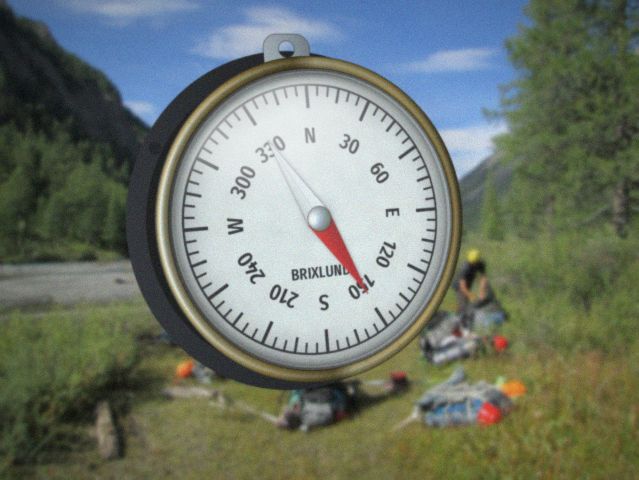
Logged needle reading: **150** °
